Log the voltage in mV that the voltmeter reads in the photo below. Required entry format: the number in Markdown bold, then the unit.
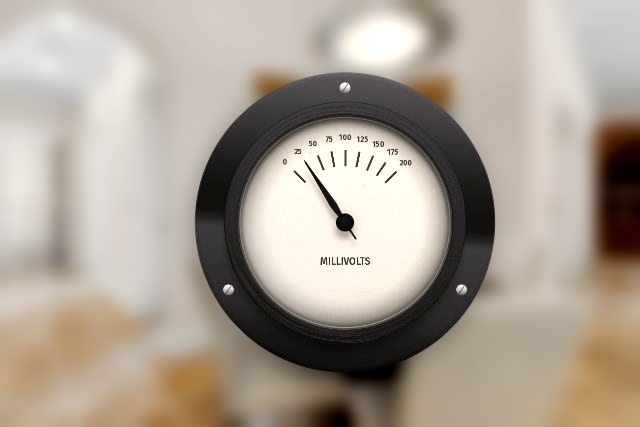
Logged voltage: **25** mV
